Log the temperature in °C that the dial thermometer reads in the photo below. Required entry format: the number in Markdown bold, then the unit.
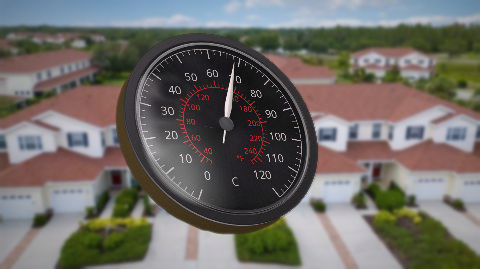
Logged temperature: **68** °C
